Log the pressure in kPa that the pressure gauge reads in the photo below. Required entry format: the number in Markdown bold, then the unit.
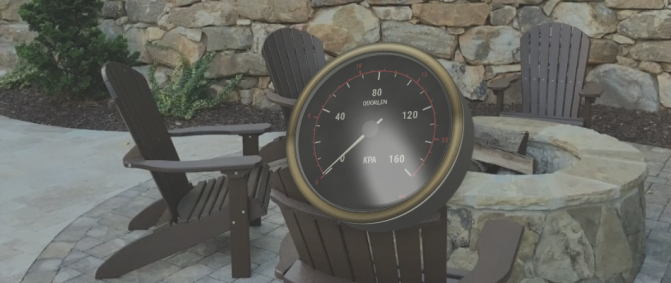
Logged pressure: **0** kPa
